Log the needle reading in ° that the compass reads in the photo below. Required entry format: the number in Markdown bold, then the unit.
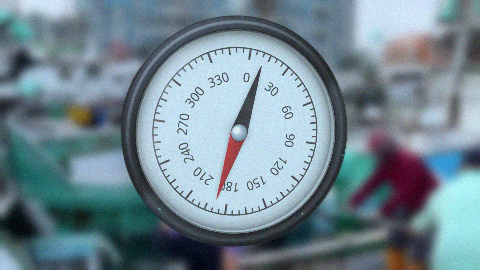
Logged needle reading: **190** °
